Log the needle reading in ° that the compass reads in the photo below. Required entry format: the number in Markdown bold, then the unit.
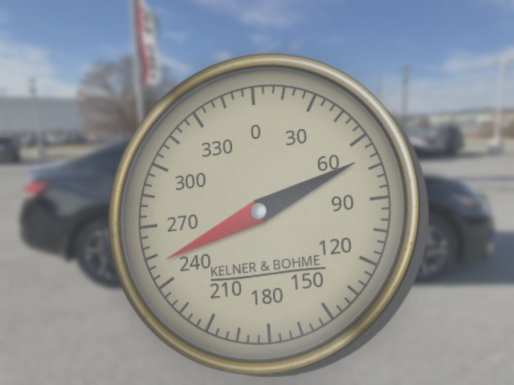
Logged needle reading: **250** °
